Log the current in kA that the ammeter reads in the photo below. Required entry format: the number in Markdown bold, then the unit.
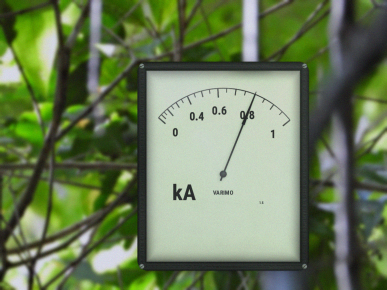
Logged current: **0.8** kA
